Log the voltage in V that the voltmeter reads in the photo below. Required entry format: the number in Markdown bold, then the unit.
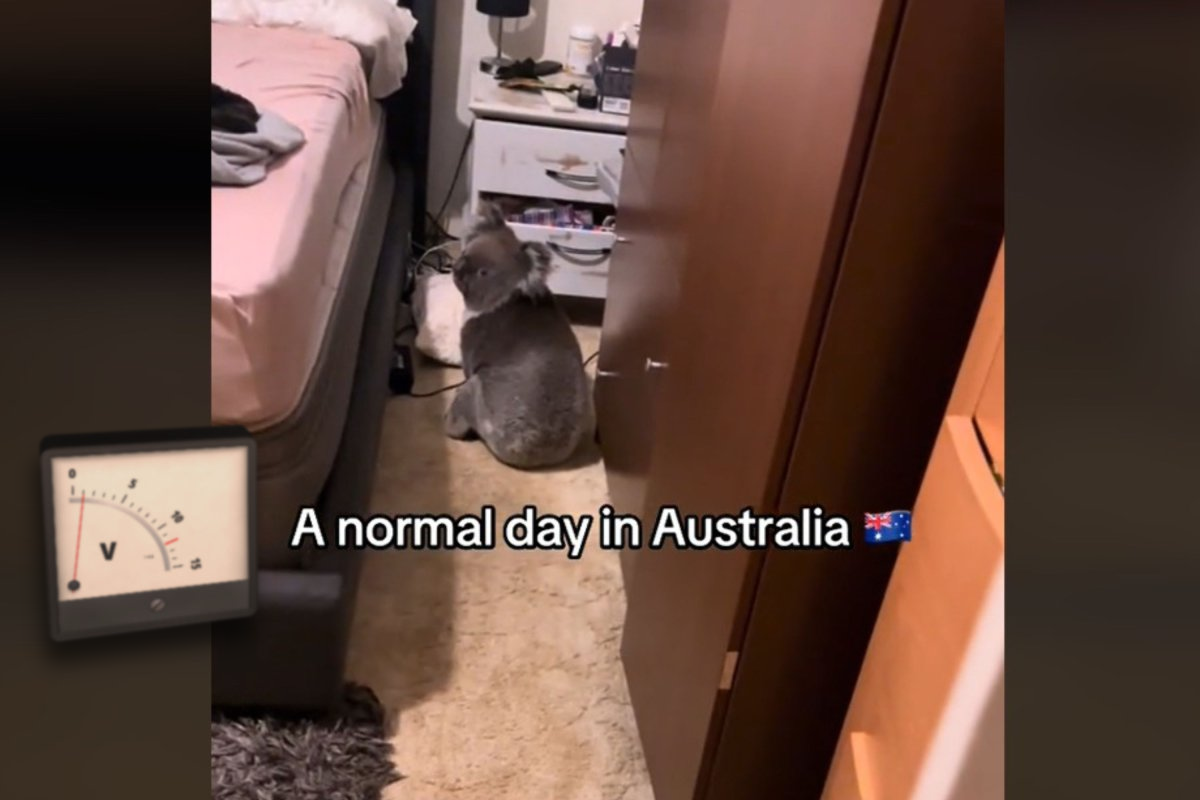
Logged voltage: **1** V
